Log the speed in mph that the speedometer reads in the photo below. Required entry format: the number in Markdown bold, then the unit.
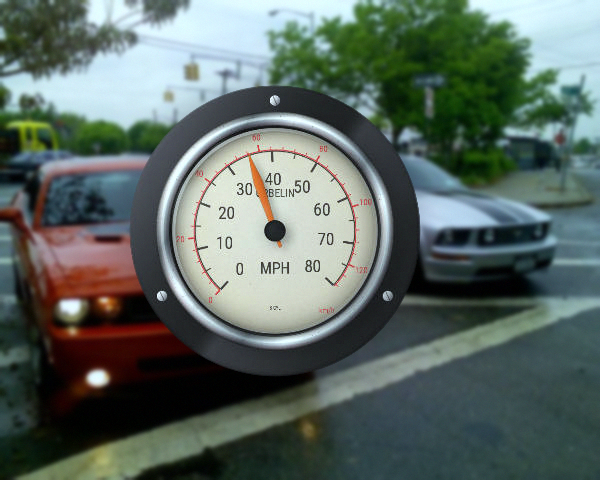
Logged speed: **35** mph
